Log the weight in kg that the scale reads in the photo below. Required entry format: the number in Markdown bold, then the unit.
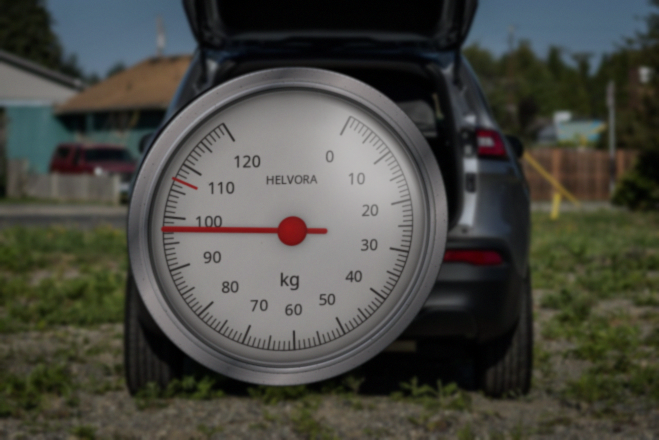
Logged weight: **98** kg
